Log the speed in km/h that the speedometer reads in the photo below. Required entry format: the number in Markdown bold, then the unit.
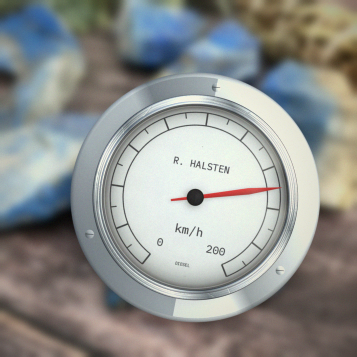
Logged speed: **150** km/h
